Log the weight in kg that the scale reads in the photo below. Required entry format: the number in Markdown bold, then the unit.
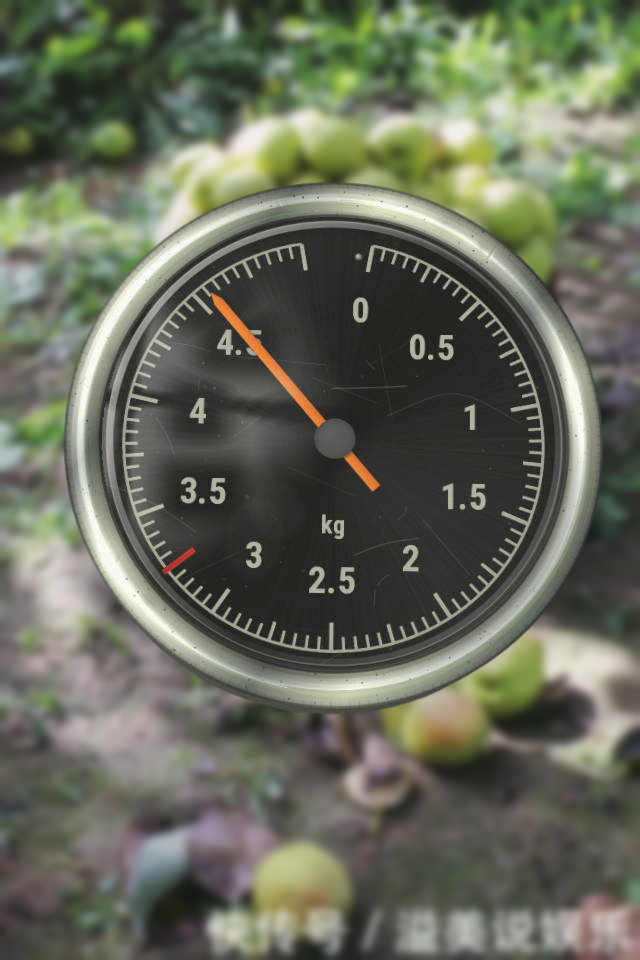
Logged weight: **4.55** kg
